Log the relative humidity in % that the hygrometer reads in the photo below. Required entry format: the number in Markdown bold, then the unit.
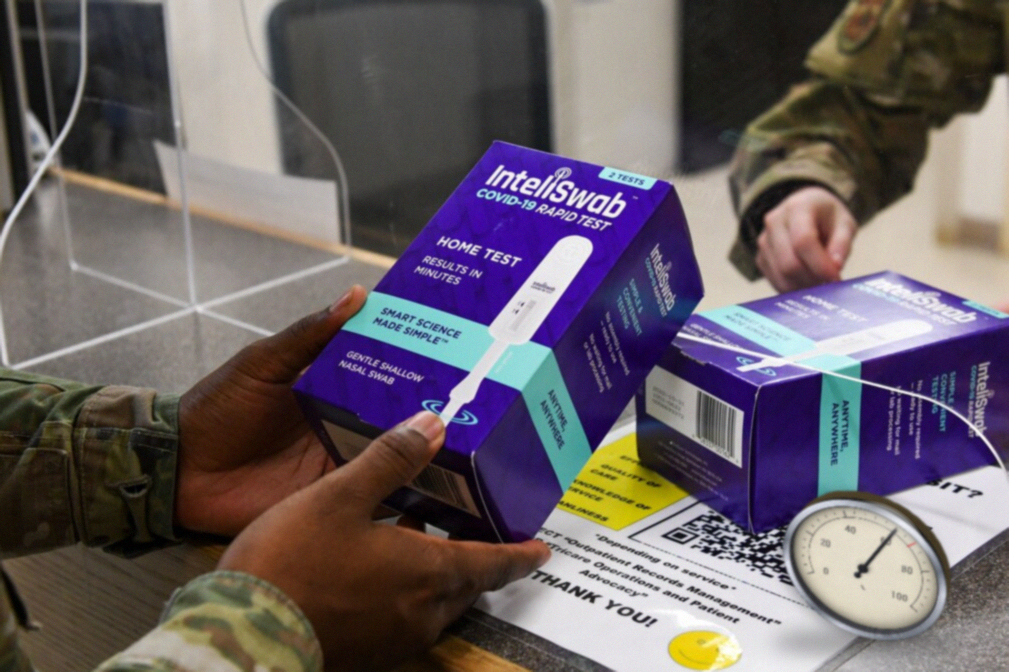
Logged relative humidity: **60** %
